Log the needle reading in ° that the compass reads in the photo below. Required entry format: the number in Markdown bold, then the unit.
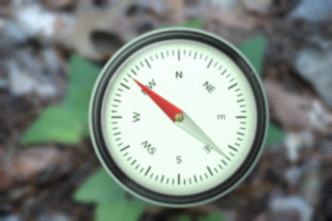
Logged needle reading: **310** °
